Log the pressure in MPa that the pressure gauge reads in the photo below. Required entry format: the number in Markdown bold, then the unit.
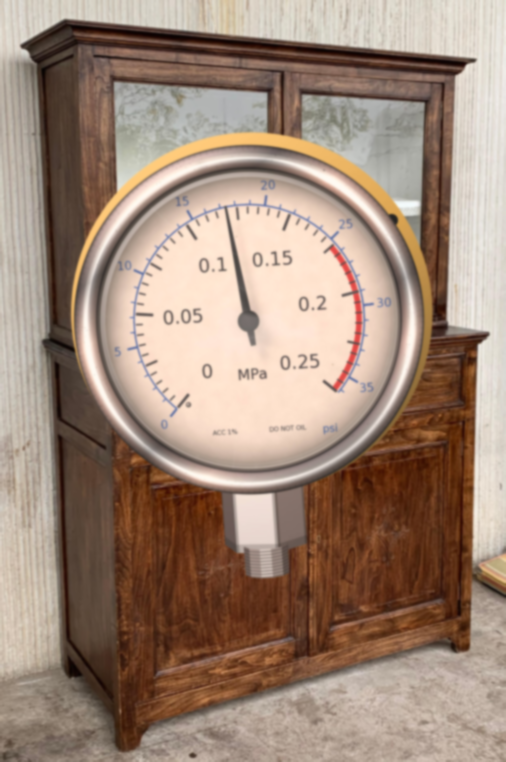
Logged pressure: **0.12** MPa
